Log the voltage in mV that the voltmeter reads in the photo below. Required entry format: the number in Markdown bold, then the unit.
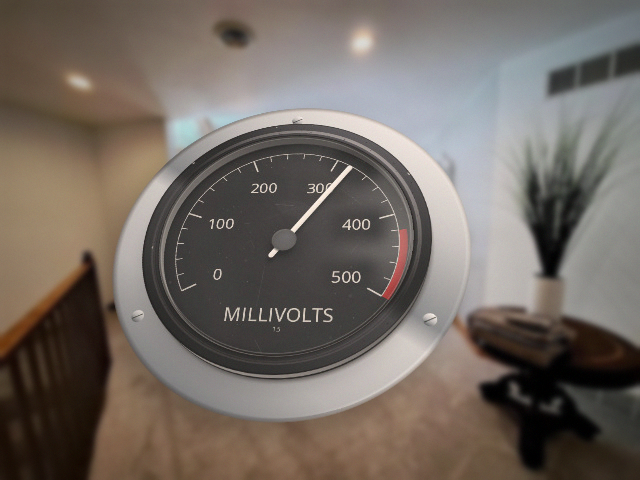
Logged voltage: **320** mV
